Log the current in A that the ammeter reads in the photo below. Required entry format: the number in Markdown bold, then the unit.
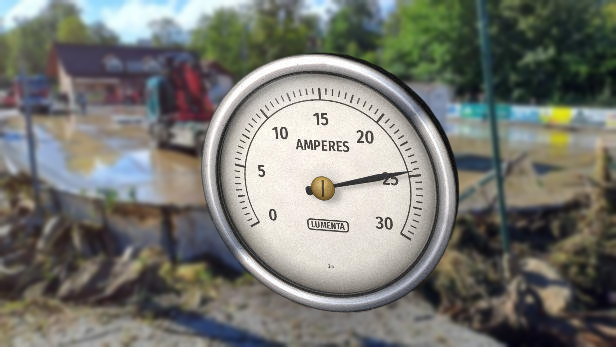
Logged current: **24.5** A
